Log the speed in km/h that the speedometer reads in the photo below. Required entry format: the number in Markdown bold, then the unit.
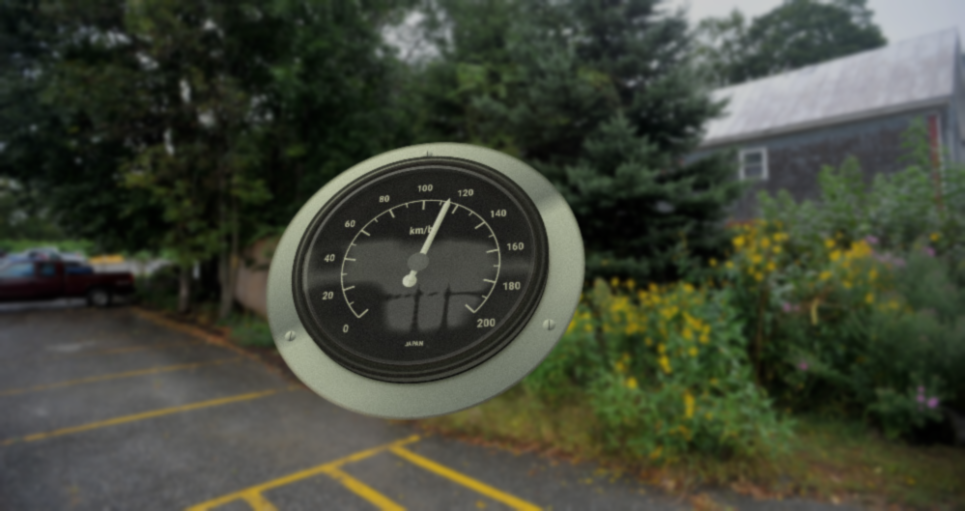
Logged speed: **115** km/h
